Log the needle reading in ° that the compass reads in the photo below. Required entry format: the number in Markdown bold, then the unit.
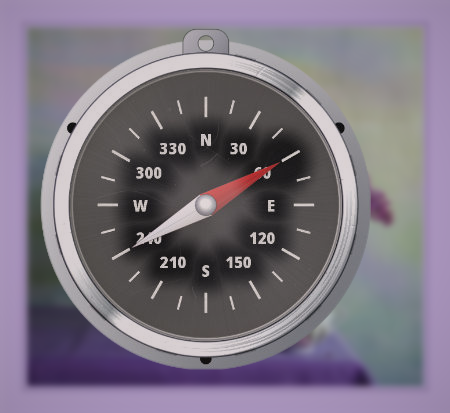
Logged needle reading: **60** °
